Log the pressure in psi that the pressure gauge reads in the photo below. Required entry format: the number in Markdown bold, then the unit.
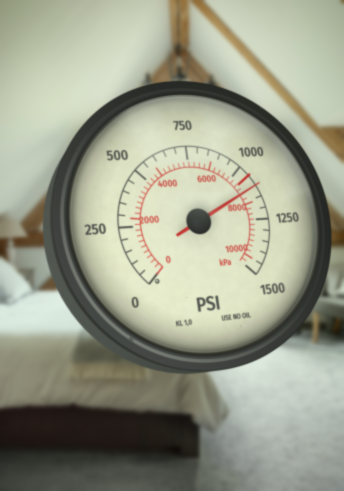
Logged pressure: **1100** psi
